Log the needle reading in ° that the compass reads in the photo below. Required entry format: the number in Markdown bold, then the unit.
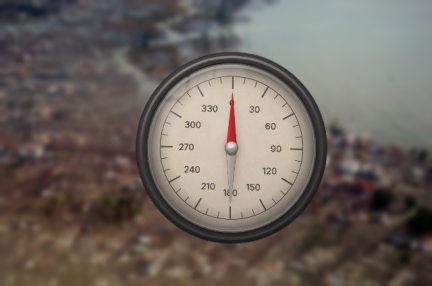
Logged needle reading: **0** °
